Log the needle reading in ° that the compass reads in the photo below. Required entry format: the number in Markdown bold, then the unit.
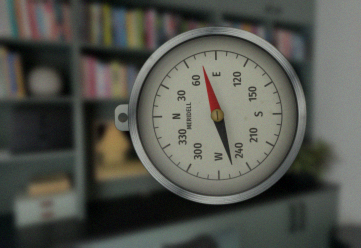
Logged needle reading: **75** °
